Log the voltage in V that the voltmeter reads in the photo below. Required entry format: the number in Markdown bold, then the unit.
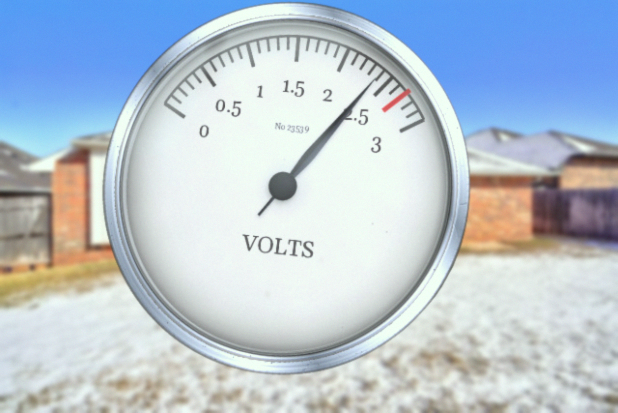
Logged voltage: **2.4** V
